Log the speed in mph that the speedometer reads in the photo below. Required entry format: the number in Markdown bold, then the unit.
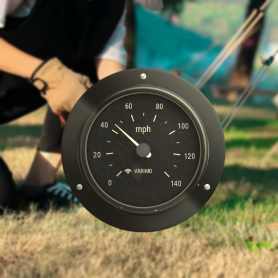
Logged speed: **45** mph
